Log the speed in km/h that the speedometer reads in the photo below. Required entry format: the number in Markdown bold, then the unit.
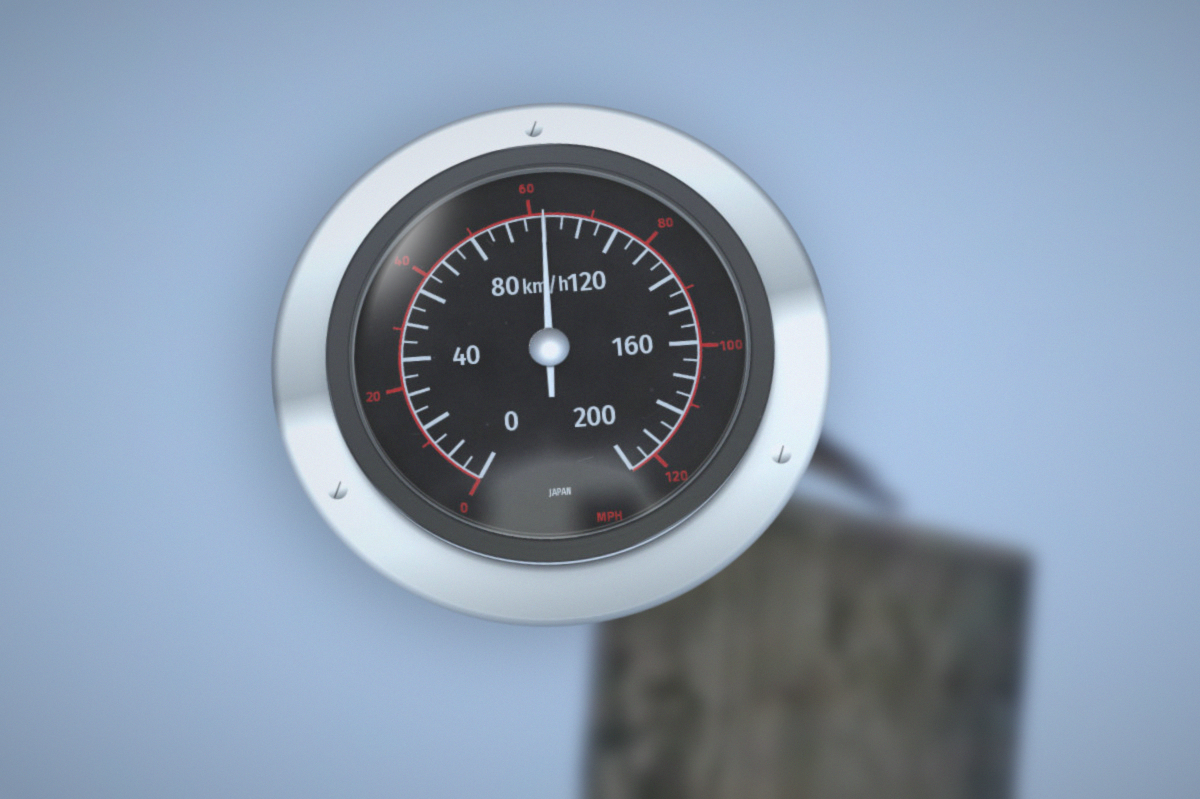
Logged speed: **100** km/h
